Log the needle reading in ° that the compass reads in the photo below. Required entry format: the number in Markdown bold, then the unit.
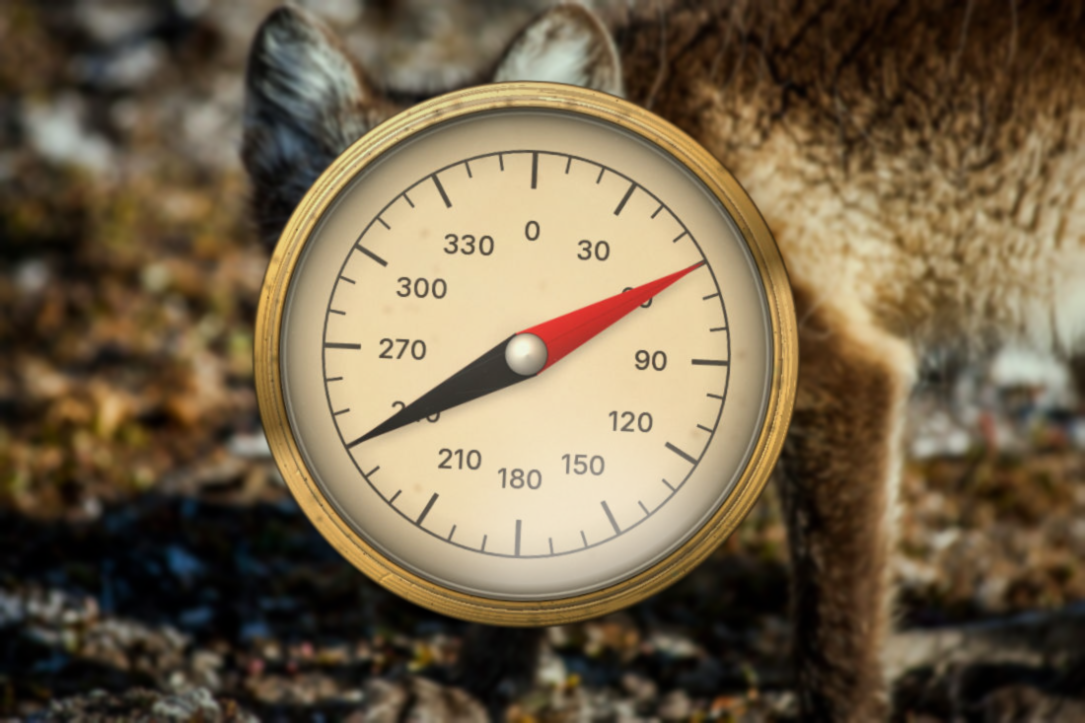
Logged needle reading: **60** °
